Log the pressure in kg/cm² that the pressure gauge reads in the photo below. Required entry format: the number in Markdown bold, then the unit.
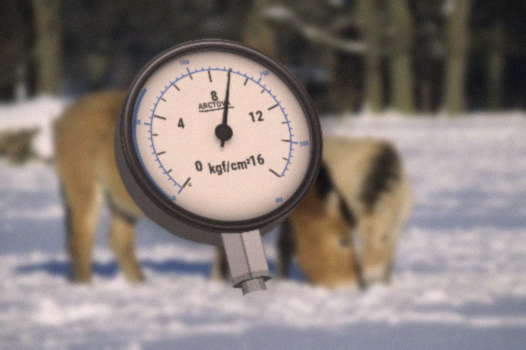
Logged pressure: **9** kg/cm²
